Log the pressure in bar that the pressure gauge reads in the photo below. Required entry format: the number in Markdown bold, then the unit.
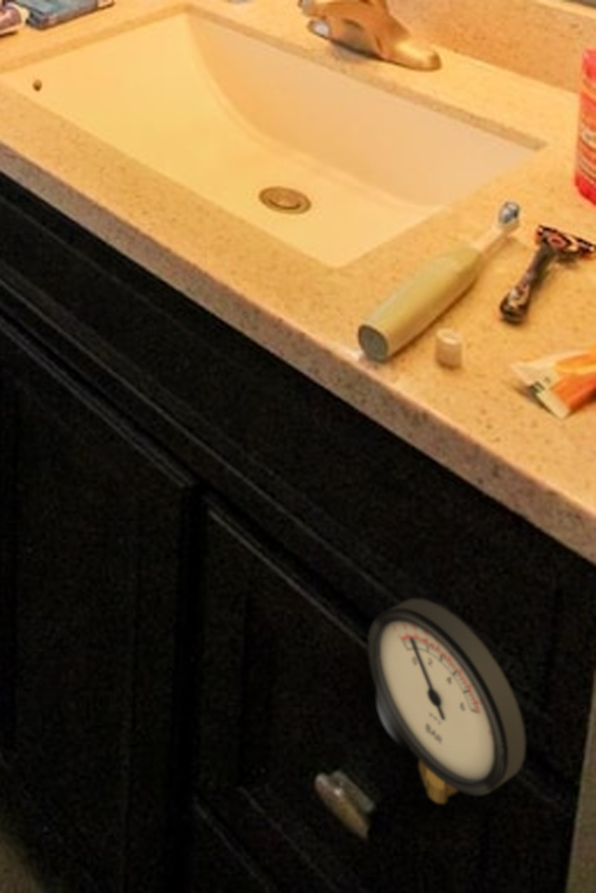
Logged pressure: **1** bar
